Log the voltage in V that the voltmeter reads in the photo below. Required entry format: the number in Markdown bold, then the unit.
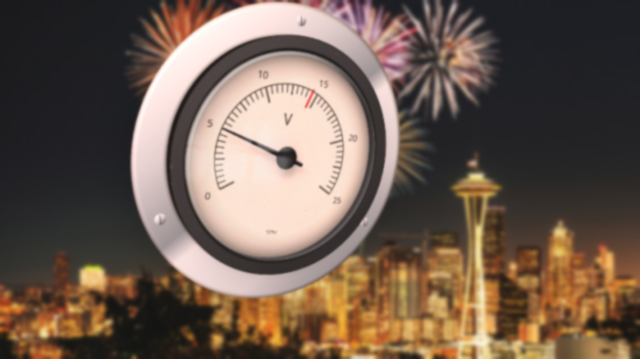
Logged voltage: **5** V
